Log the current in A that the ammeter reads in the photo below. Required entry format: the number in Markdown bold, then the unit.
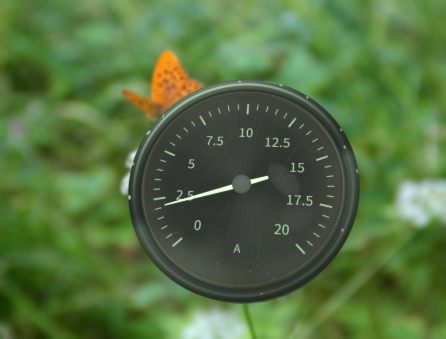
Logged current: **2** A
